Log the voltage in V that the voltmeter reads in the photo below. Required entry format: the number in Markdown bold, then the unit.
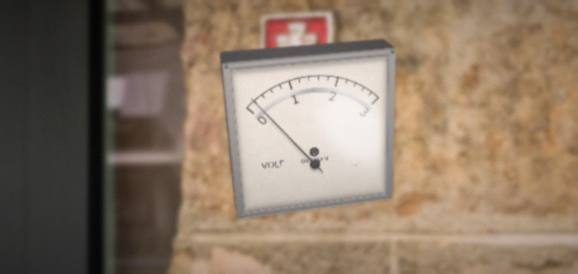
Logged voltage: **0.2** V
